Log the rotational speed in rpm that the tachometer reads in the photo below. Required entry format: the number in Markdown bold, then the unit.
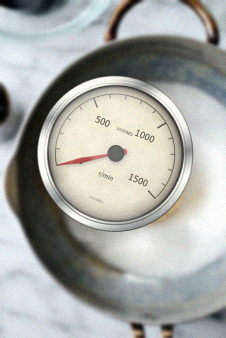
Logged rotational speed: **0** rpm
